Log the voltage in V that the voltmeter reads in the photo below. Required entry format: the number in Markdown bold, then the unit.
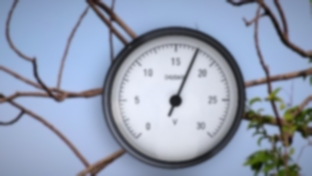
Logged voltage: **17.5** V
